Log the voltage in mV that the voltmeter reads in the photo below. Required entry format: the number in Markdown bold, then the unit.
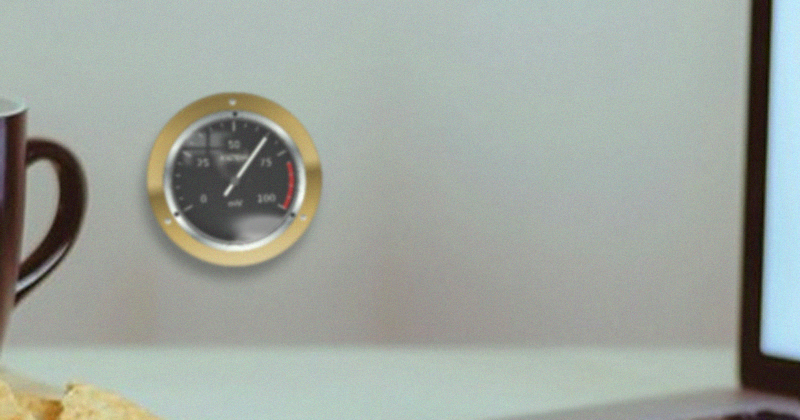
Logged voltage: **65** mV
